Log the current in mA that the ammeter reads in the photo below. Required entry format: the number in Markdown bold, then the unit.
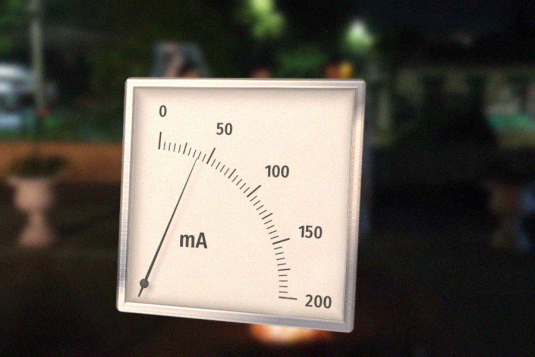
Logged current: **40** mA
